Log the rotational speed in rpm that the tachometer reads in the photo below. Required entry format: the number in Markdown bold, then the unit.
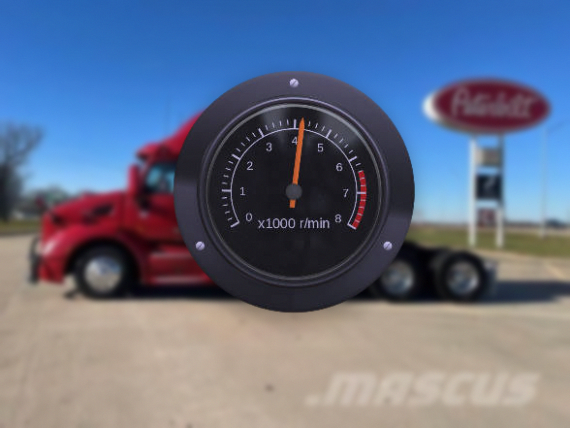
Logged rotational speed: **4200** rpm
